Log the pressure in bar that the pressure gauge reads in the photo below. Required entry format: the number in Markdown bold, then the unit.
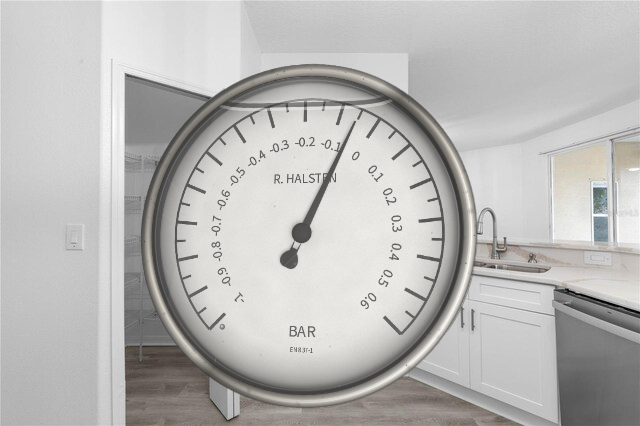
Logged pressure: **-0.05** bar
